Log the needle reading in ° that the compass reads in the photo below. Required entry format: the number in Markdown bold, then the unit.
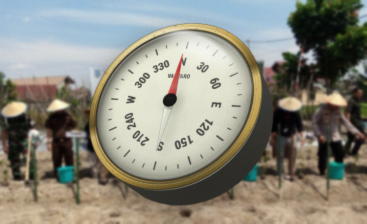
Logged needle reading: **0** °
